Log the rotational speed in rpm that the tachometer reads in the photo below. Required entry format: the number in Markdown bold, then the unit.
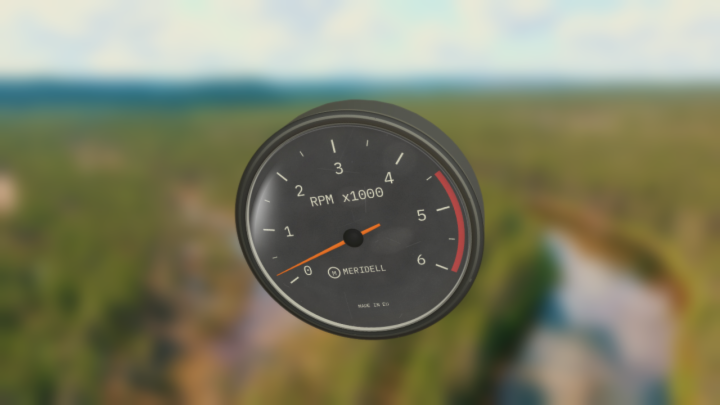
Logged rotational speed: **250** rpm
